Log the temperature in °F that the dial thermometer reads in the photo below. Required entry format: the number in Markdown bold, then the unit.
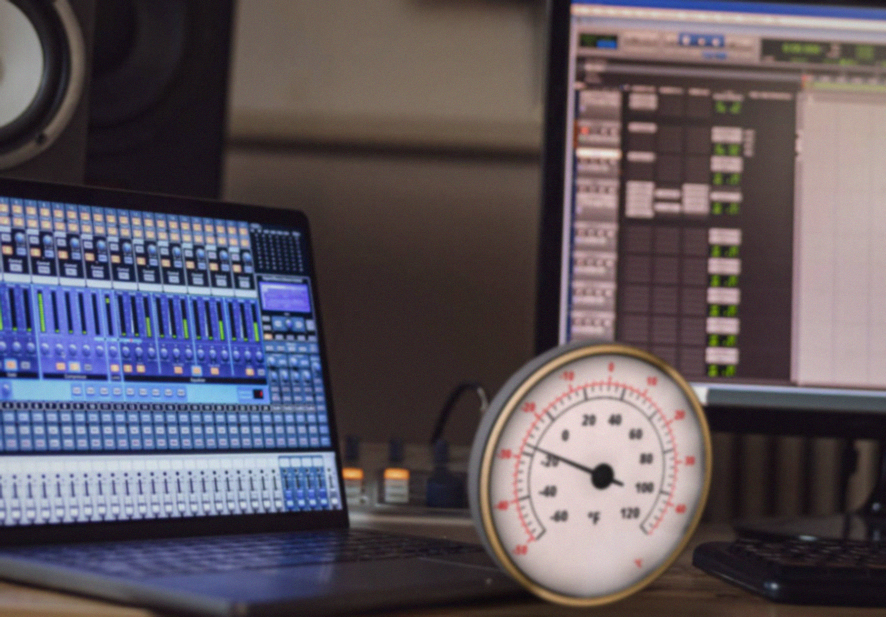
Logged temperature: **-16** °F
